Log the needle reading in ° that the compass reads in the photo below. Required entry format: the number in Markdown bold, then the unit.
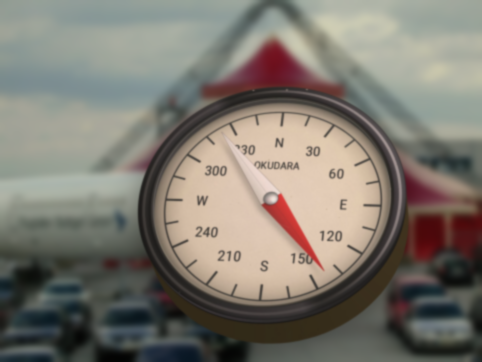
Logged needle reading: **142.5** °
